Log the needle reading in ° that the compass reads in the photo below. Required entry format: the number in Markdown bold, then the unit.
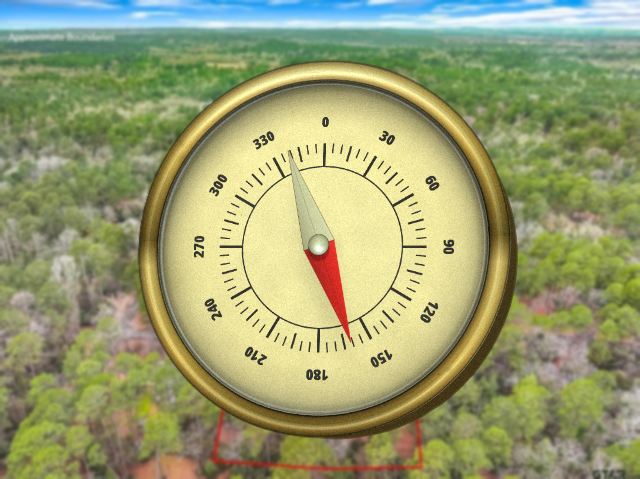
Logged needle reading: **160** °
